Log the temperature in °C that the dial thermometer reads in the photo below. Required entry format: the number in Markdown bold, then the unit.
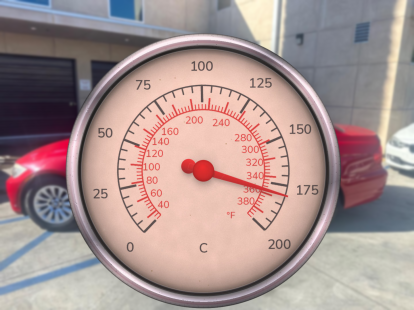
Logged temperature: **180** °C
